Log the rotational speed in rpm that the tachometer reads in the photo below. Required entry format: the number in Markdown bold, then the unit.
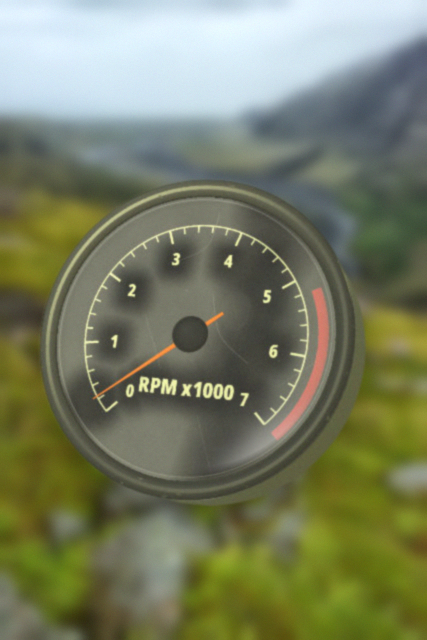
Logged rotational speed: **200** rpm
